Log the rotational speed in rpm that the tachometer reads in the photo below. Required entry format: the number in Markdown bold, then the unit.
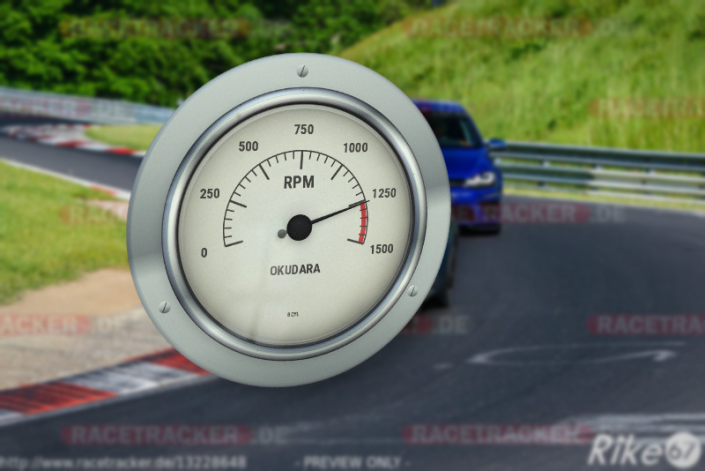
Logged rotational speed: **1250** rpm
